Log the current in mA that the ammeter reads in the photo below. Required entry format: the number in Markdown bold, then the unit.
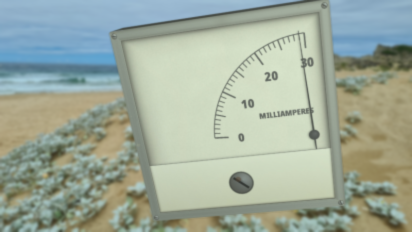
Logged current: **29** mA
